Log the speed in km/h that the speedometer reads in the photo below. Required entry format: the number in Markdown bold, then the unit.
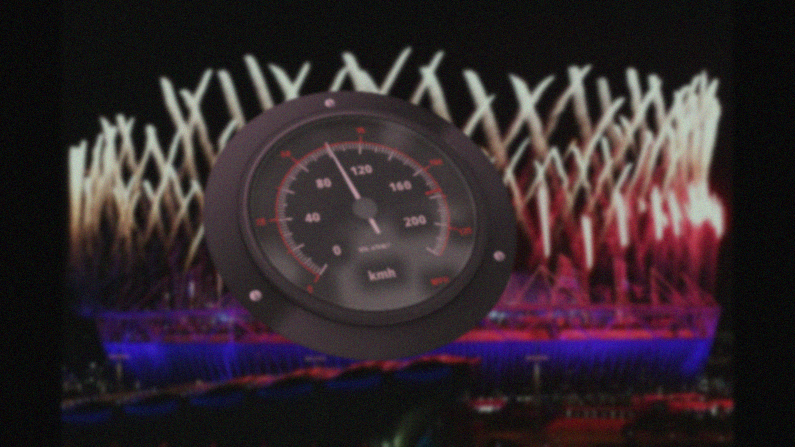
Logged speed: **100** km/h
